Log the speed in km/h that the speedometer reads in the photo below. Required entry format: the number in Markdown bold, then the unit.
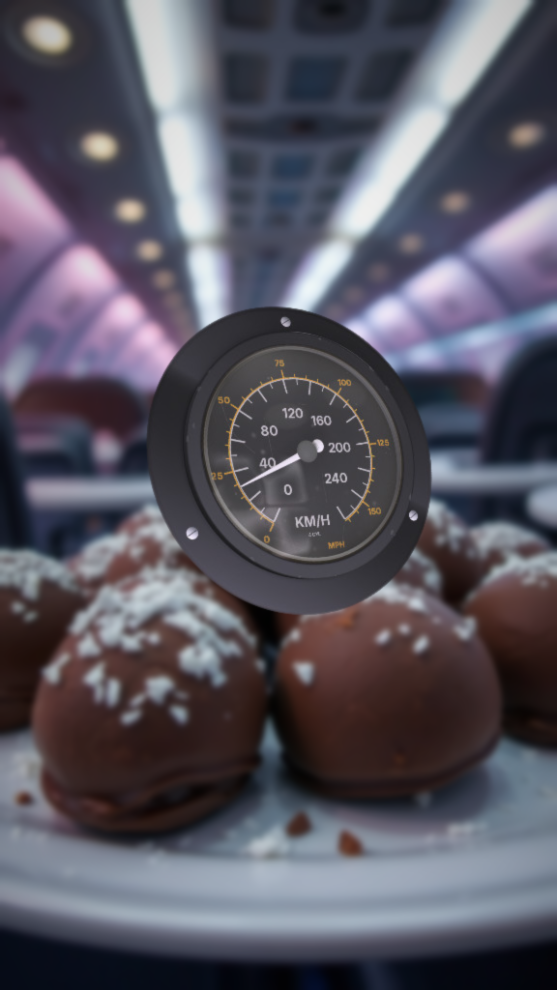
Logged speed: **30** km/h
